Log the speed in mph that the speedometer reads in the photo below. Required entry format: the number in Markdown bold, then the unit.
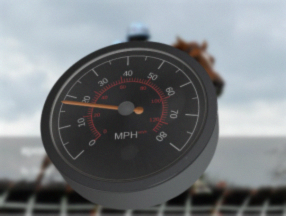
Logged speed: **17.5** mph
